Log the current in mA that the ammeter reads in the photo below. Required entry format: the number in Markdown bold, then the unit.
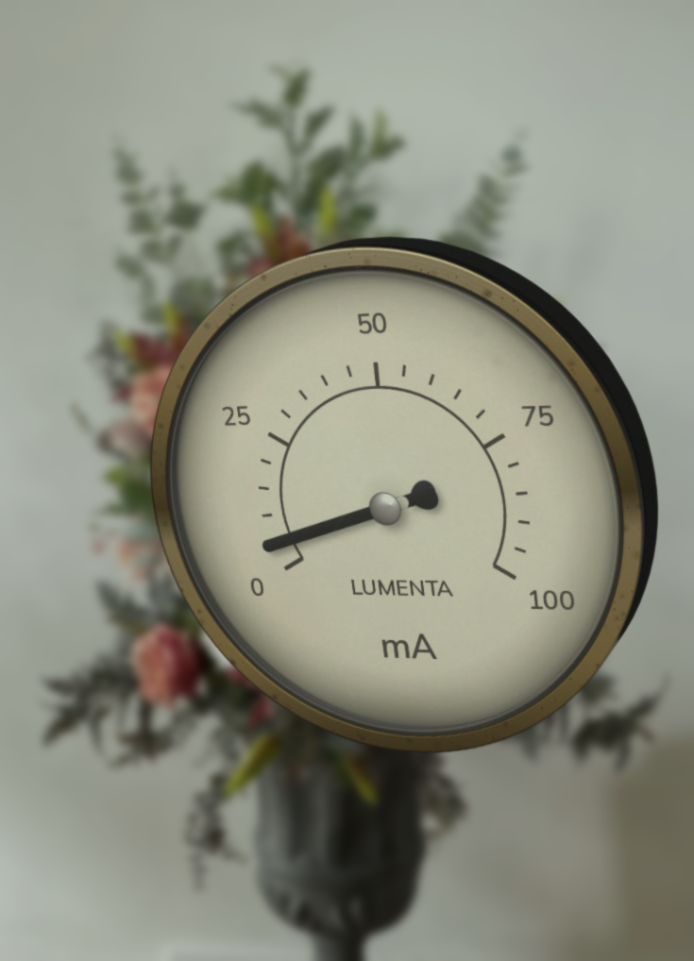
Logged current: **5** mA
